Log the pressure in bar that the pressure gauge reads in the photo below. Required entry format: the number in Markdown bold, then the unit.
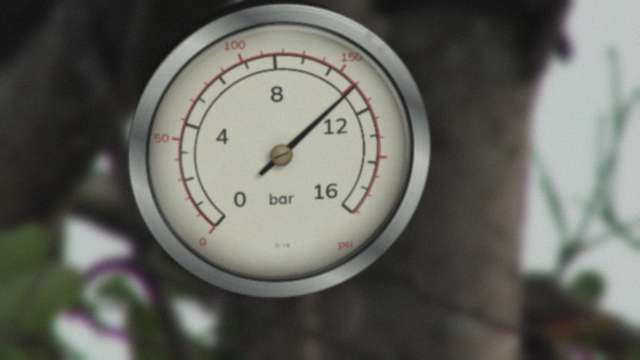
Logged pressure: **11** bar
